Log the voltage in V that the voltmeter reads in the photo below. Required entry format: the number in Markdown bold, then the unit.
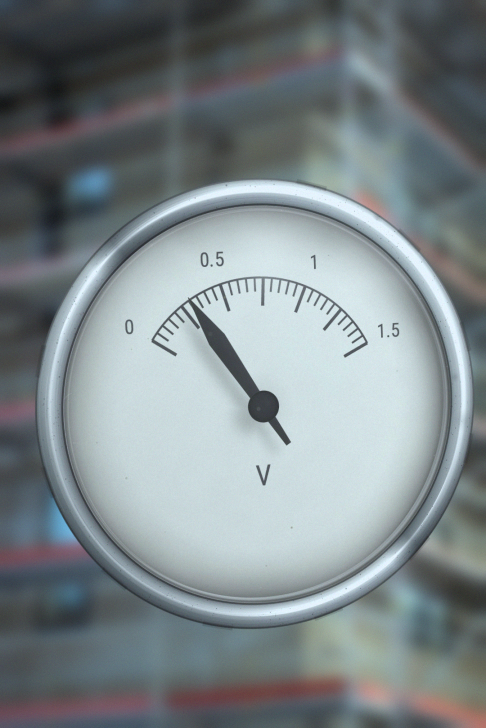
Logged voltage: **0.3** V
